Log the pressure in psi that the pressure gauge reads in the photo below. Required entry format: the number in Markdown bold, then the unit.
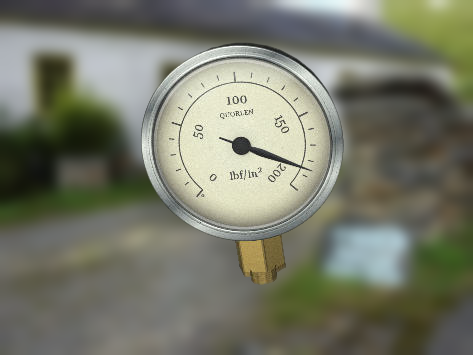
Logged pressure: **185** psi
